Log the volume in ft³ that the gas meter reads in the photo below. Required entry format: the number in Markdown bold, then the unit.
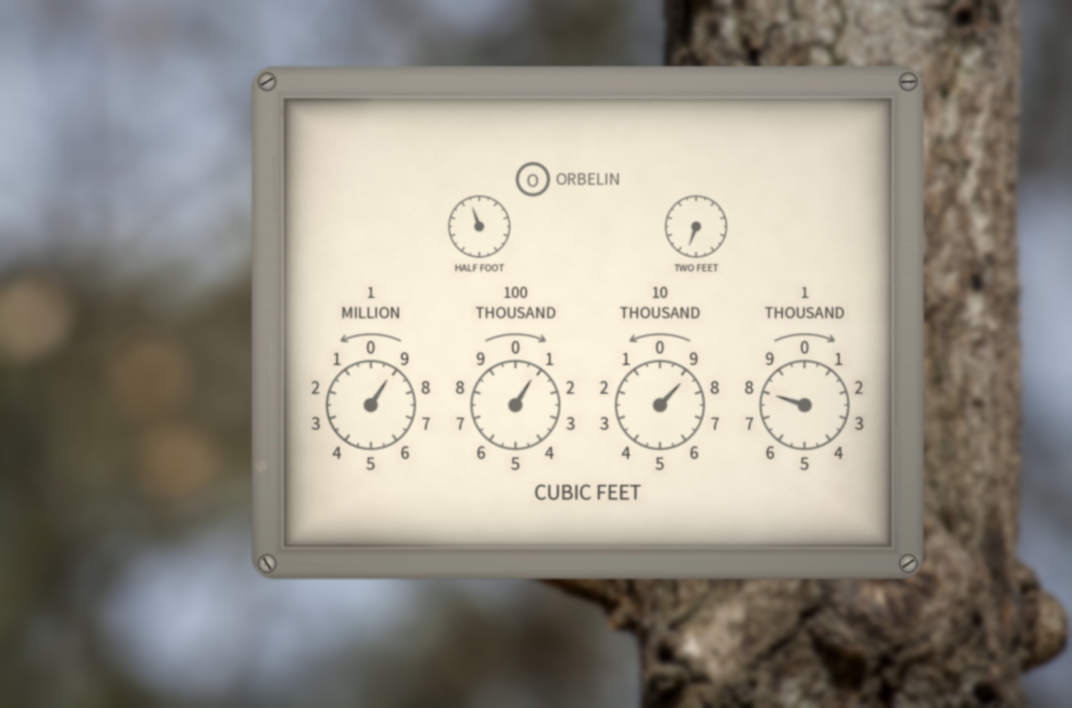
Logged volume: **908800** ft³
